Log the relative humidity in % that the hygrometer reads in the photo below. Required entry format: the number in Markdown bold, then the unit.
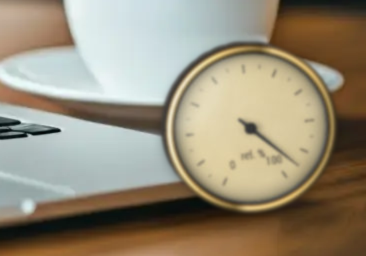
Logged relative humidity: **95** %
